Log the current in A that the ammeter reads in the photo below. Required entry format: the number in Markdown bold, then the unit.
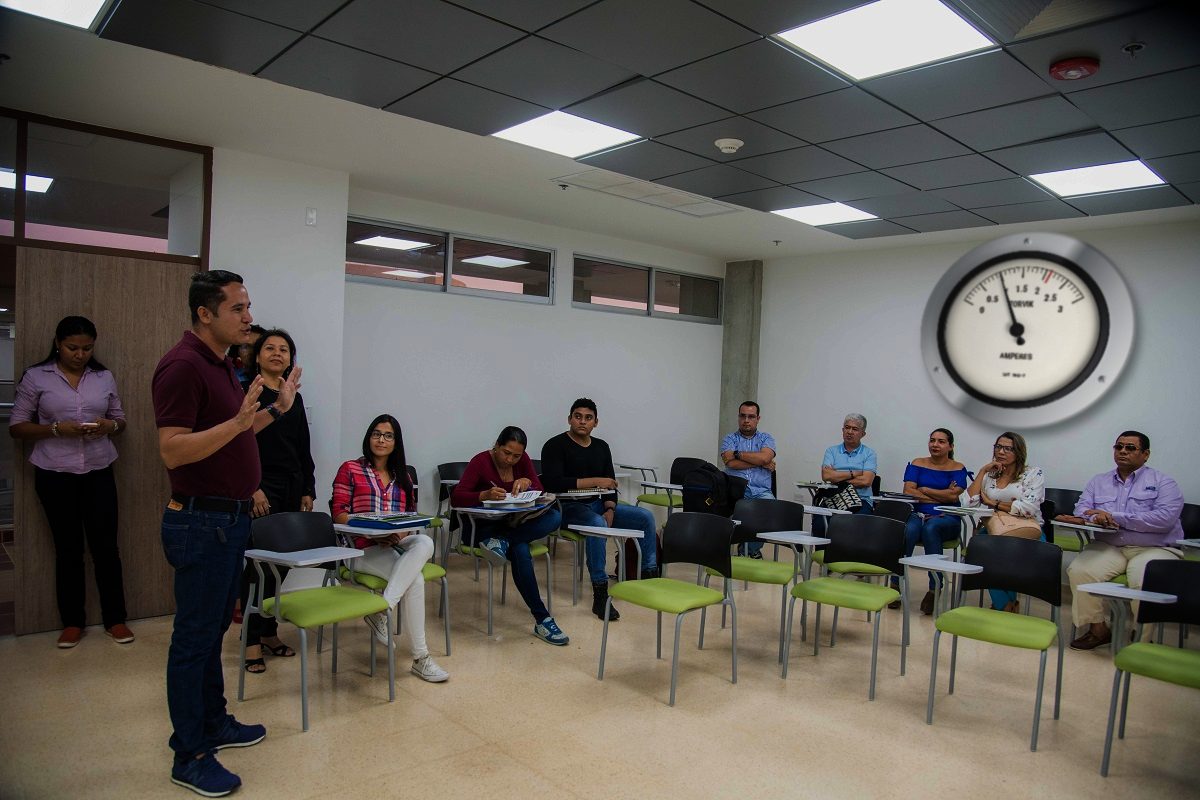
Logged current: **1** A
